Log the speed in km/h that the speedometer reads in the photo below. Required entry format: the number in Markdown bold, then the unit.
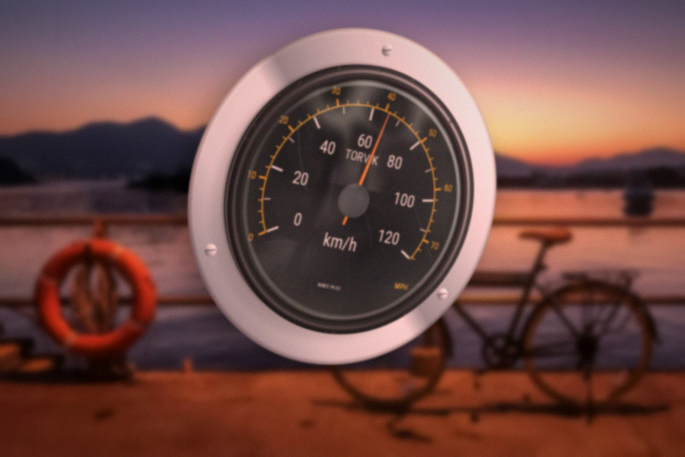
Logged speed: **65** km/h
